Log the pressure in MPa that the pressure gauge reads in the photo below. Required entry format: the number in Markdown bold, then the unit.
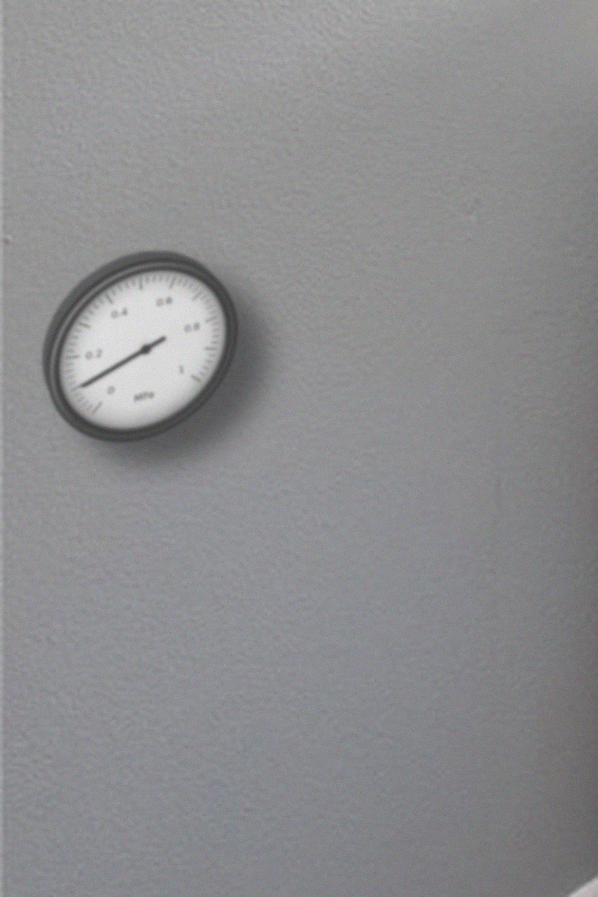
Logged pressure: **0.1** MPa
